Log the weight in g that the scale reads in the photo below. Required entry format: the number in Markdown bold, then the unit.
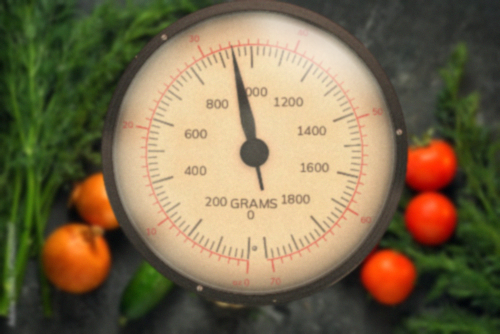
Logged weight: **940** g
